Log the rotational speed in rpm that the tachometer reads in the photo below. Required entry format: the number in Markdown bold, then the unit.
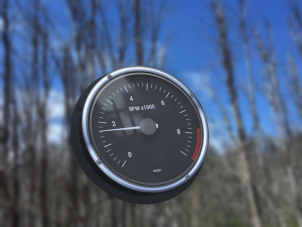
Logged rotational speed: **1600** rpm
